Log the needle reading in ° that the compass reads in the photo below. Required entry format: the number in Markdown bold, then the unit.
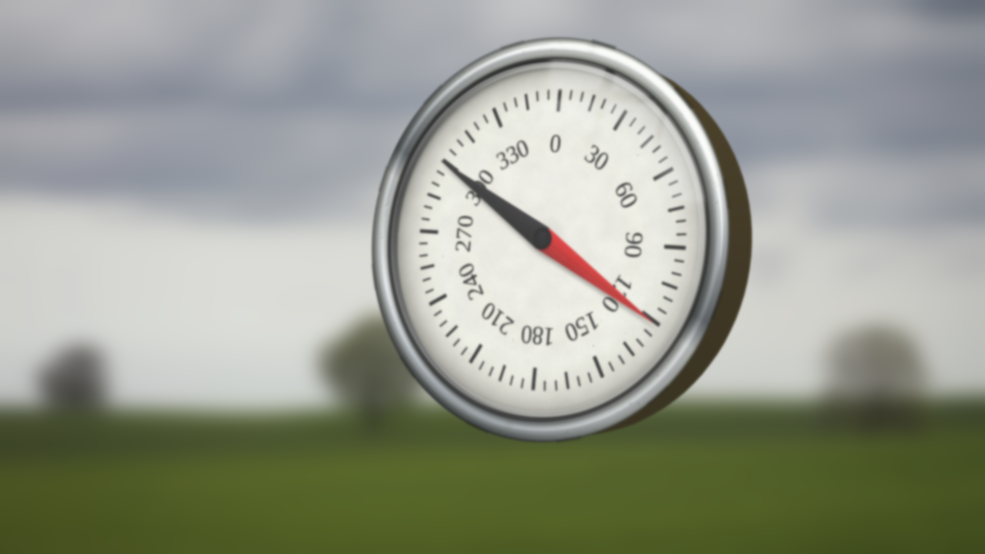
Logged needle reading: **120** °
